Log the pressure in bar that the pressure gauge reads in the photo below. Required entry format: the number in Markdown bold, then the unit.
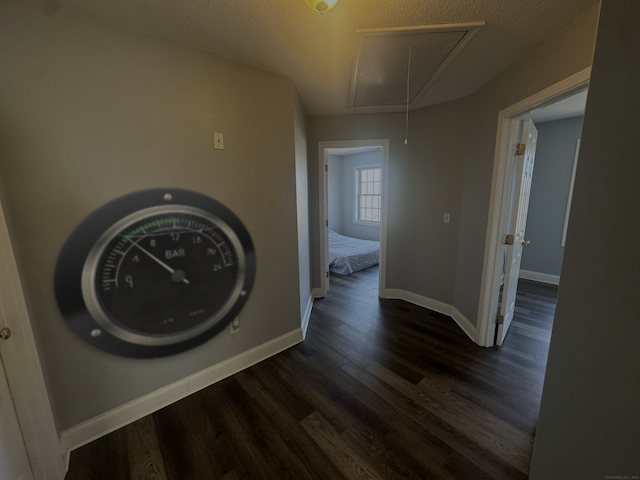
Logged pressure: **6** bar
